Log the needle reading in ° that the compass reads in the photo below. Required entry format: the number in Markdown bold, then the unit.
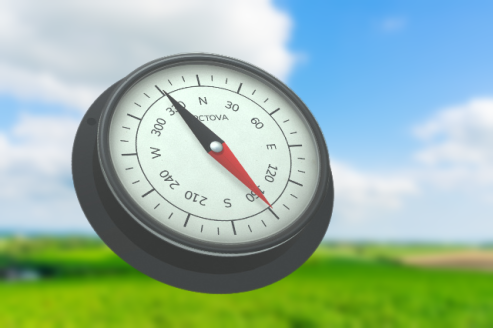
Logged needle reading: **150** °
